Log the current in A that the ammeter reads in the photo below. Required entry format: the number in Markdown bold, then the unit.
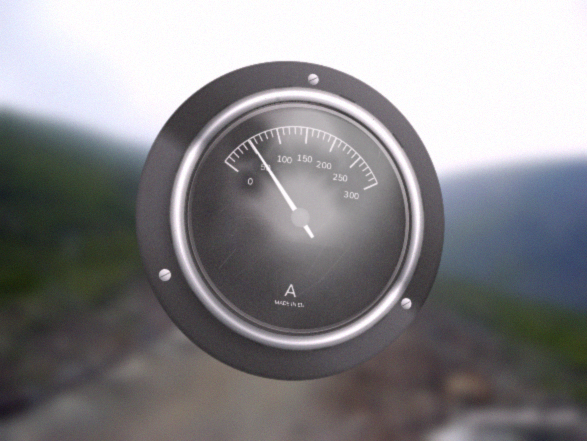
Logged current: **50** A
